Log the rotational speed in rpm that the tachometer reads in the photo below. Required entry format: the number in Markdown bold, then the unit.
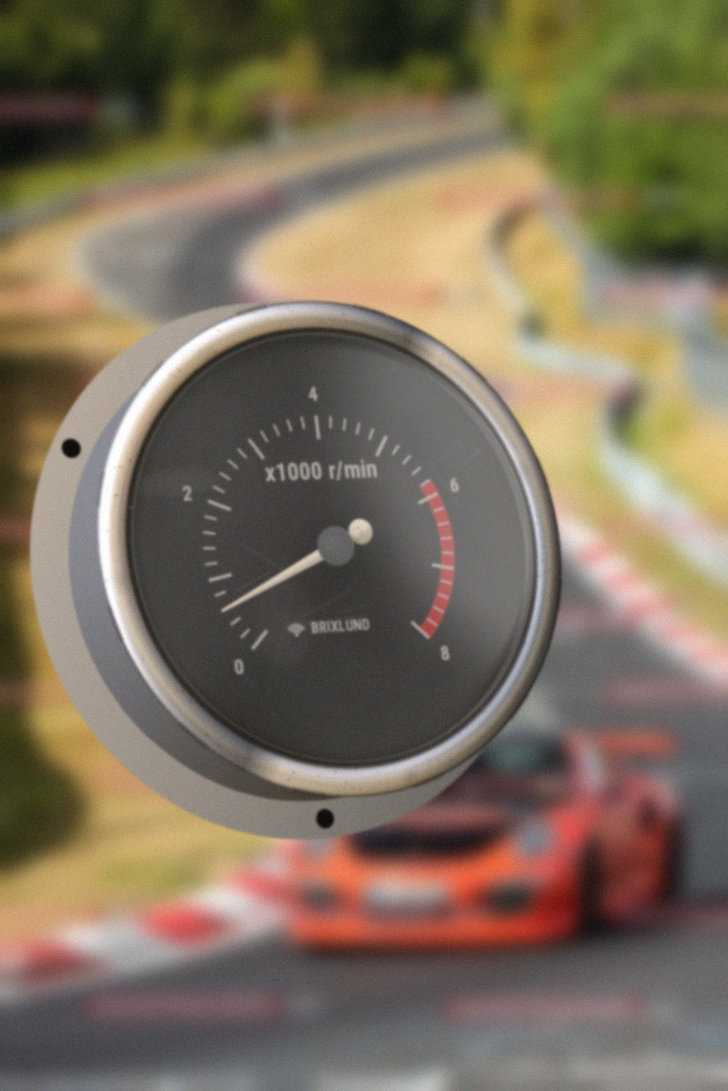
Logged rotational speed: **600** rpm
